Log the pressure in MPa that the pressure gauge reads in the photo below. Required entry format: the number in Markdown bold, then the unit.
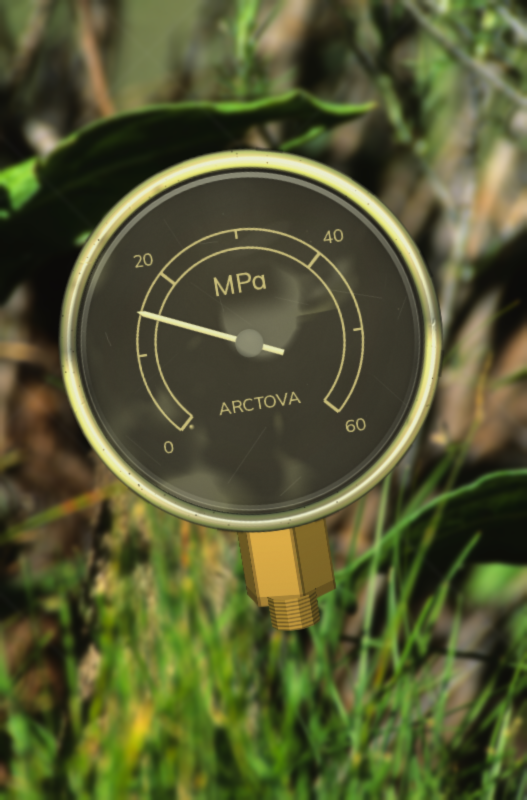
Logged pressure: **15** MPa
